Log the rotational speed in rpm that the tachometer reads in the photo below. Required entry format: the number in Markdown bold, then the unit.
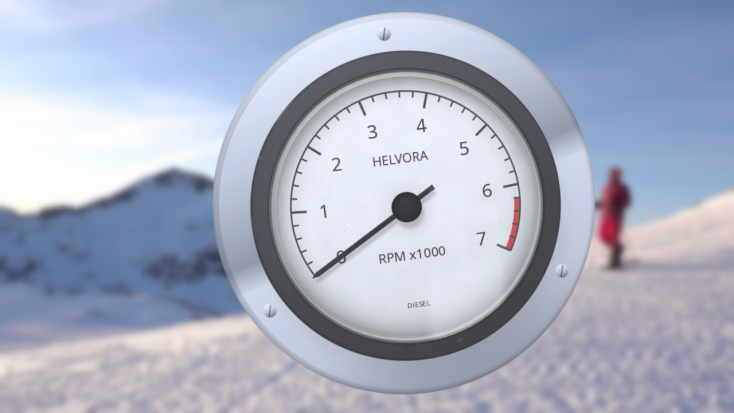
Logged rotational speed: **0** rpm
